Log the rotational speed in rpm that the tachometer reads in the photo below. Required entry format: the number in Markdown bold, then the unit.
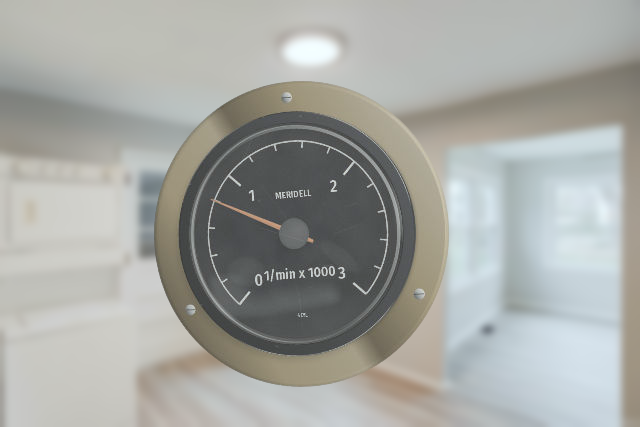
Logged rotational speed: **800** rpm
